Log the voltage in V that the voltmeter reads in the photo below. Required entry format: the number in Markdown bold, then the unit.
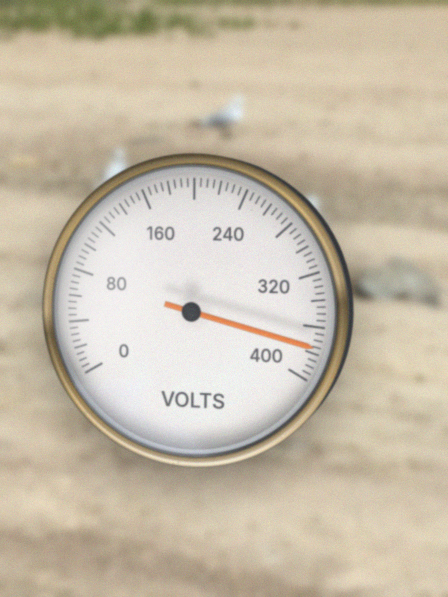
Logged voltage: **375** V
